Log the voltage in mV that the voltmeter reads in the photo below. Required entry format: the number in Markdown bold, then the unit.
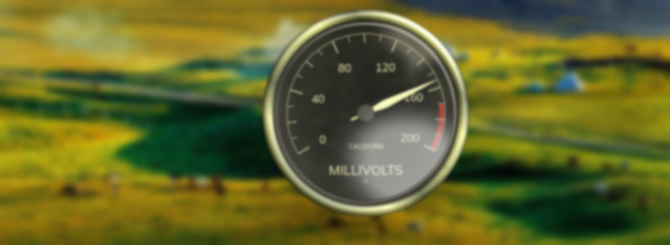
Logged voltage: **155** mV
